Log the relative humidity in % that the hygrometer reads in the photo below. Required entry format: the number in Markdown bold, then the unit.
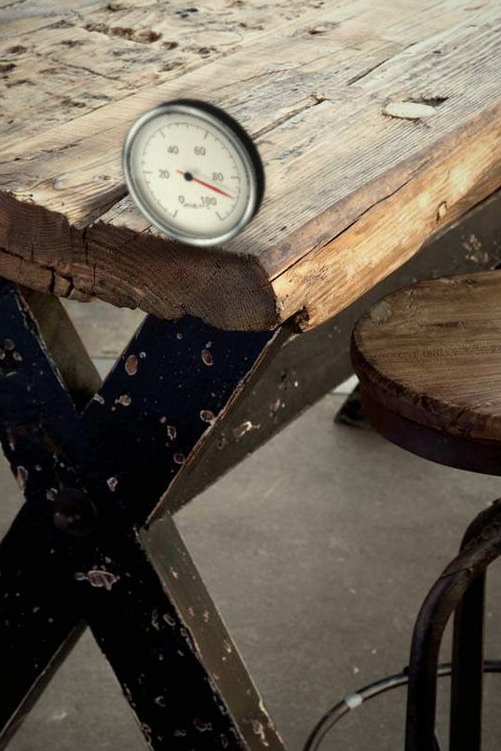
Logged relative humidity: **88** %
